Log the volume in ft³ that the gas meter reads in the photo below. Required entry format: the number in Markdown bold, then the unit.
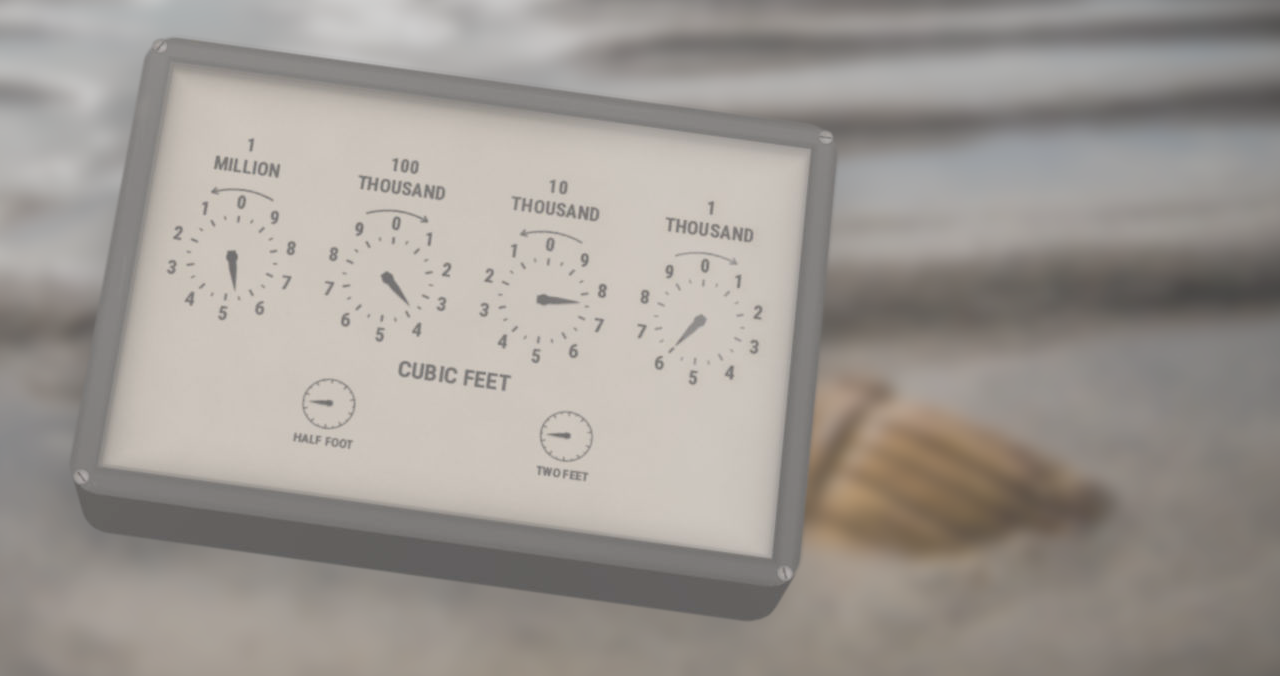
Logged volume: **537600** ft³
